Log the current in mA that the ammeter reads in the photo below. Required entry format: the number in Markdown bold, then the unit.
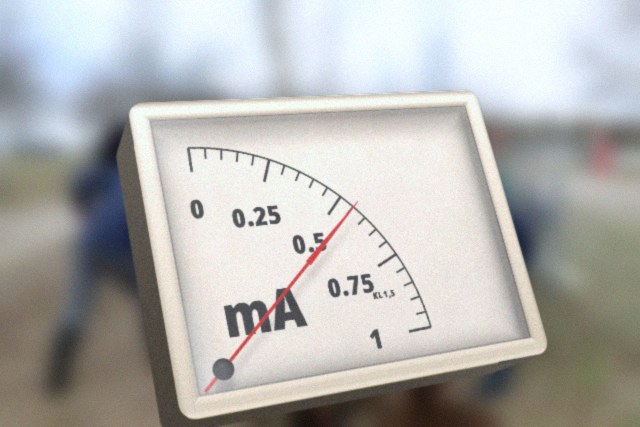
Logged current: **0.55** mA
